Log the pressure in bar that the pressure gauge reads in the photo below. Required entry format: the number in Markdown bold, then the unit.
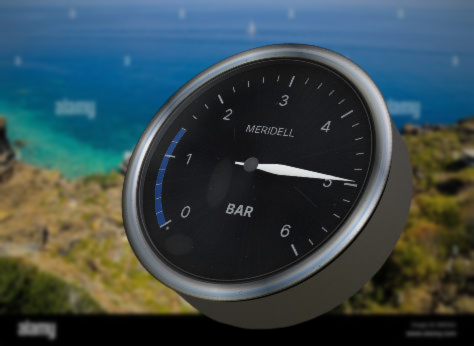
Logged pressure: **5** bar
